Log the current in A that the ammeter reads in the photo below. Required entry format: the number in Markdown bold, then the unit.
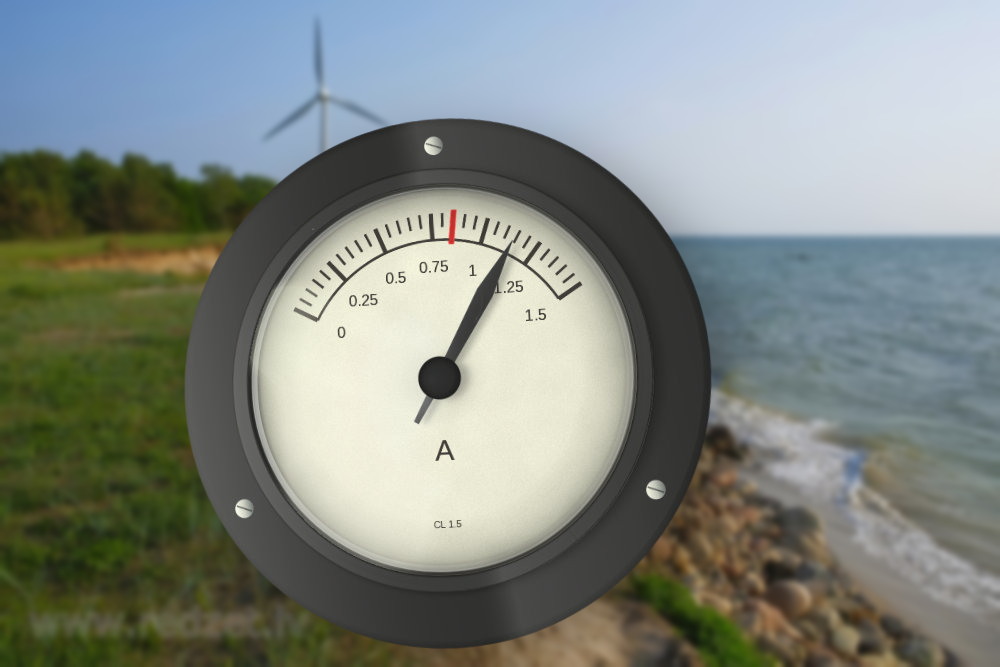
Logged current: **1.15** A
